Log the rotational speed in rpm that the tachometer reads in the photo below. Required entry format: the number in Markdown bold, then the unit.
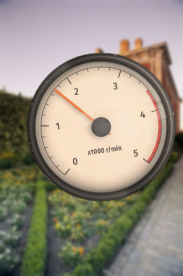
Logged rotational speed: **1700** rpm
